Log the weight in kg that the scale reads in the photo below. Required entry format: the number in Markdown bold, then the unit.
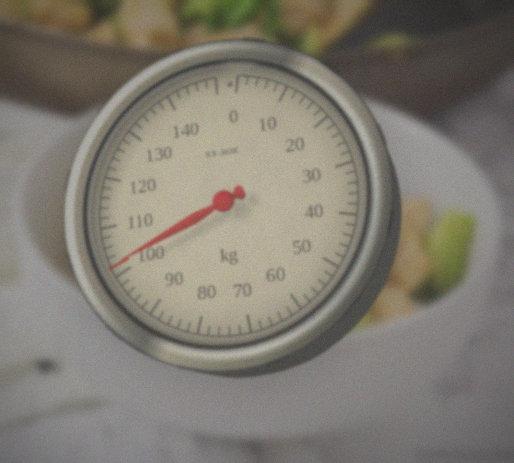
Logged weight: **102** kg
